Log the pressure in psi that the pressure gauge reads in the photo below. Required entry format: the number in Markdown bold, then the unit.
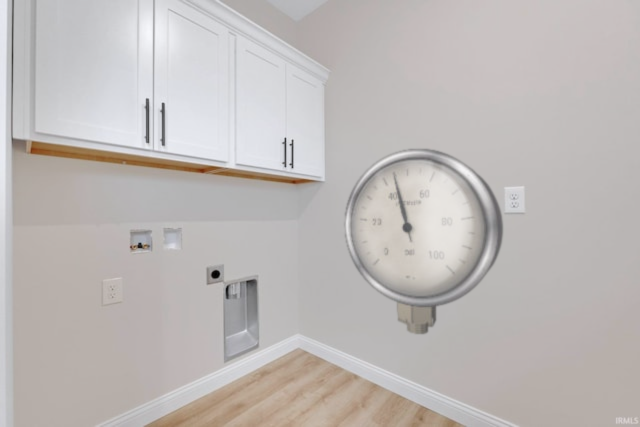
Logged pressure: **45** psi
